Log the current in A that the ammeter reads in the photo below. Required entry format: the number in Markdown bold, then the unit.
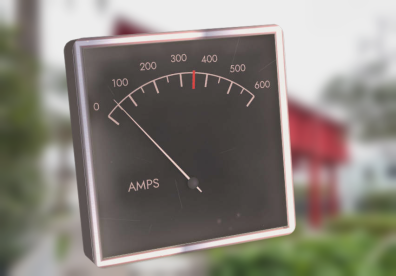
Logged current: **50** A
